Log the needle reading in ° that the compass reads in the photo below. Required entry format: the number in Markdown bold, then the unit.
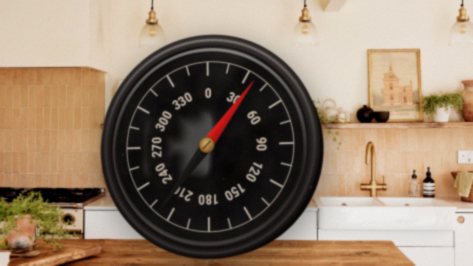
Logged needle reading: **37.5** °
